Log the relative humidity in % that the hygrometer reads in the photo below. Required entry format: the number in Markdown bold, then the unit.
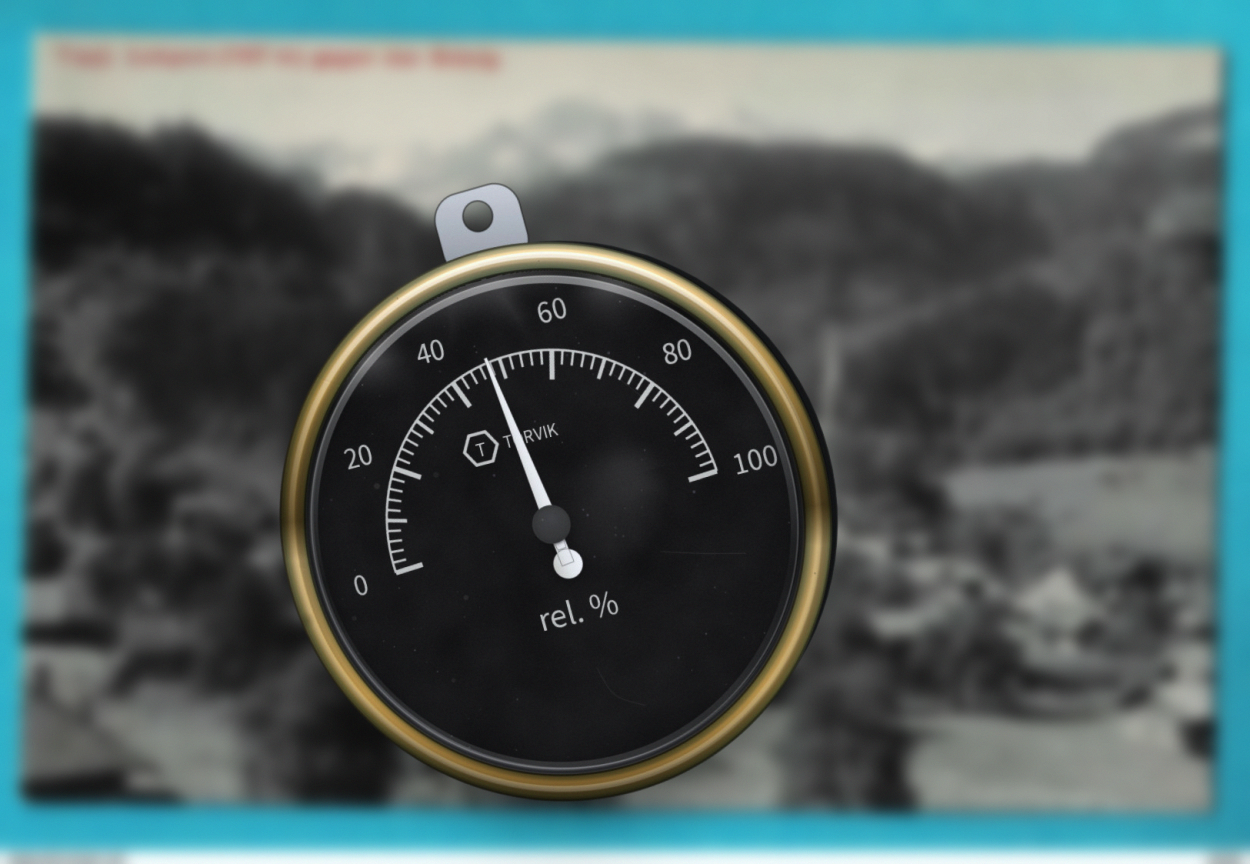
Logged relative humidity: **48** %
